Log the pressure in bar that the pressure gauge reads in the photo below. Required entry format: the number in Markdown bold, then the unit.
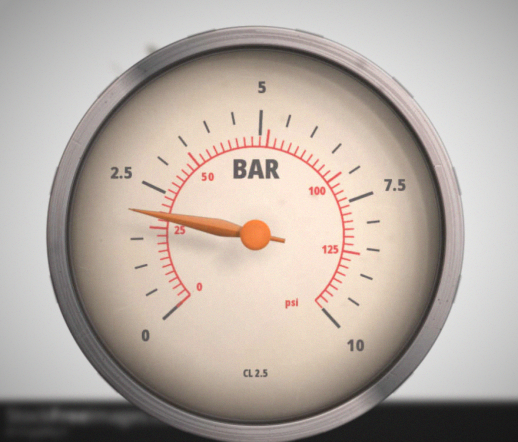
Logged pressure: **2** bar
